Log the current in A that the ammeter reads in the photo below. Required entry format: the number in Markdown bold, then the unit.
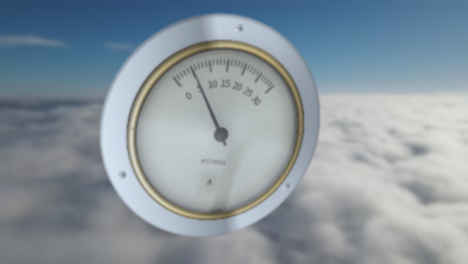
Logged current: **5** A
